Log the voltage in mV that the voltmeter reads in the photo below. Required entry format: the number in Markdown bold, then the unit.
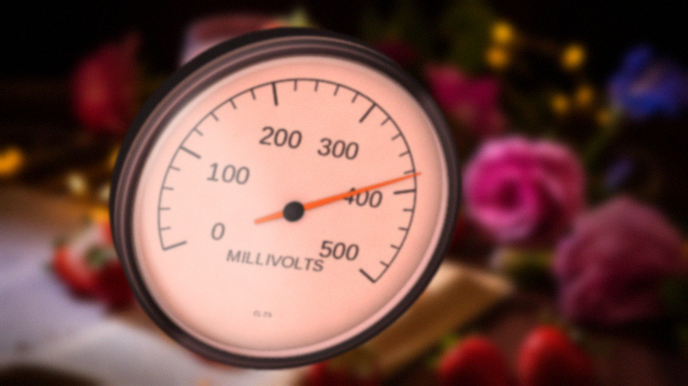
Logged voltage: **380** mV
